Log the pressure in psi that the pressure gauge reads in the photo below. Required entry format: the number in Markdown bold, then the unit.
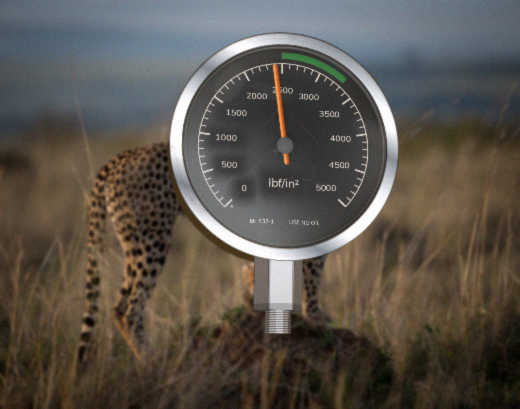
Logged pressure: **2400** psi
